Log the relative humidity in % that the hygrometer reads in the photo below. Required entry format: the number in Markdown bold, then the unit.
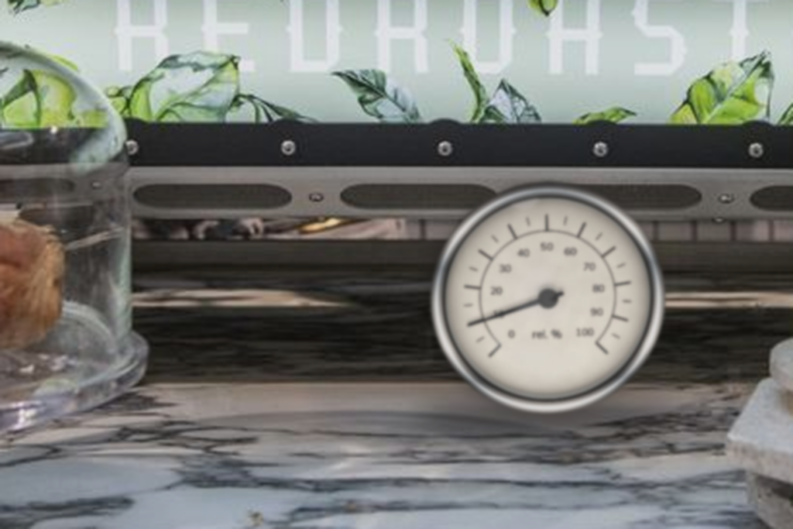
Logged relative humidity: **10** %
